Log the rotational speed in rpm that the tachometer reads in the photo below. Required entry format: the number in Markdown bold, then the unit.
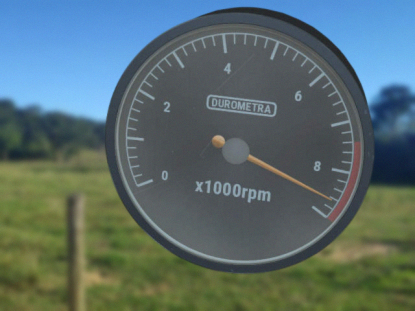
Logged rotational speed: **8600** rpm
